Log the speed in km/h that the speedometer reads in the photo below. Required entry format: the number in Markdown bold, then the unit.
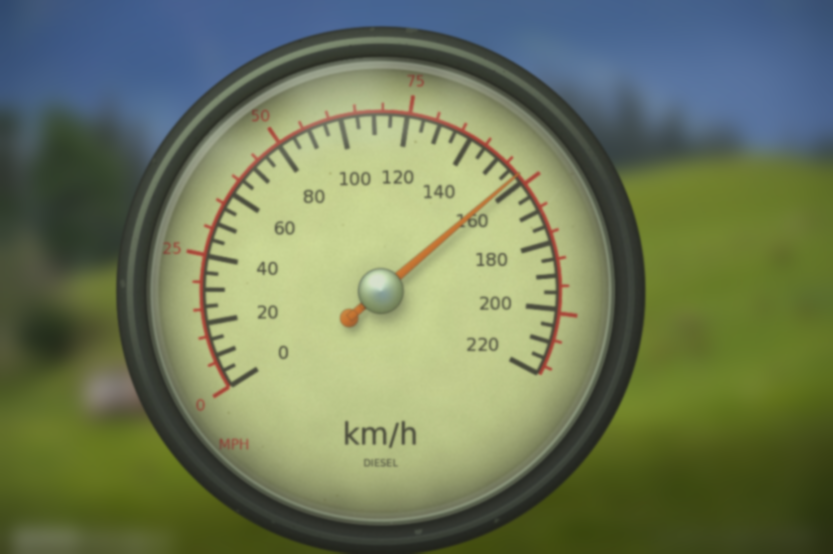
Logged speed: **157.5** km/h
